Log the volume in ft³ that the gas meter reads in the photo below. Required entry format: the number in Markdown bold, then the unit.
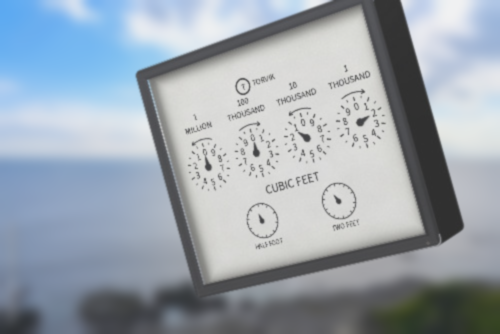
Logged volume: **1200** ft³
